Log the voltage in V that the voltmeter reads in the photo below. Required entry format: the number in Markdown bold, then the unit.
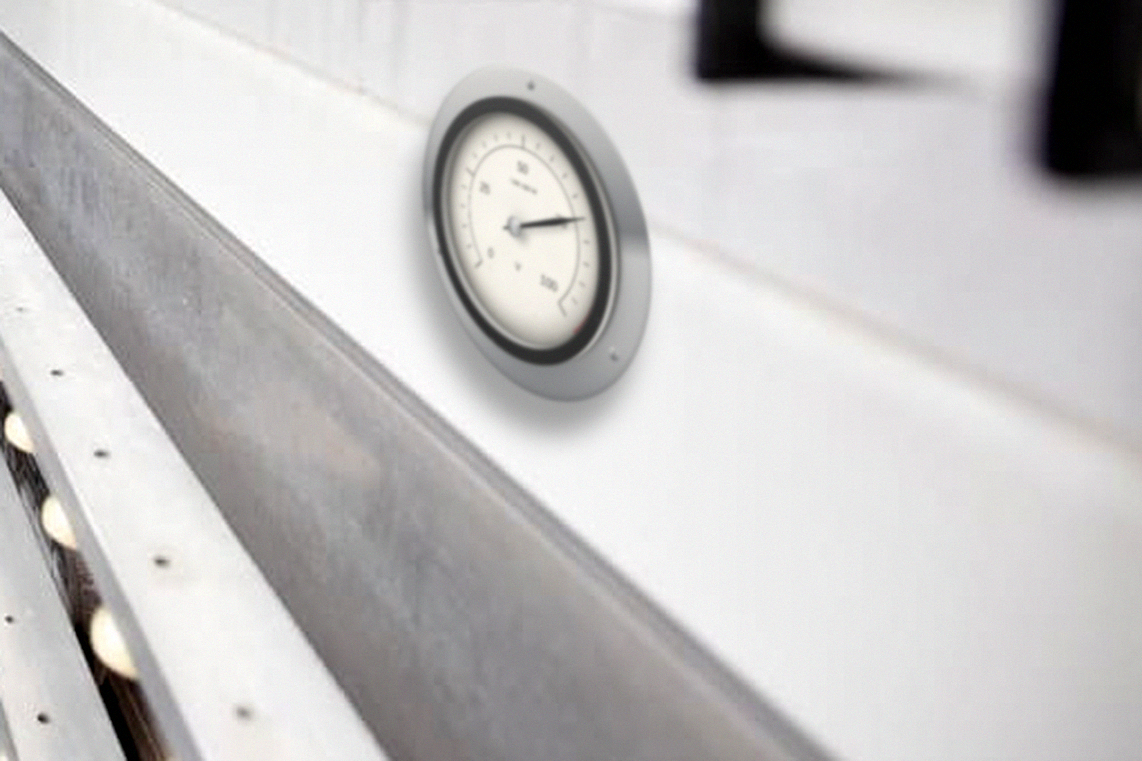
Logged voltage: **75** V
